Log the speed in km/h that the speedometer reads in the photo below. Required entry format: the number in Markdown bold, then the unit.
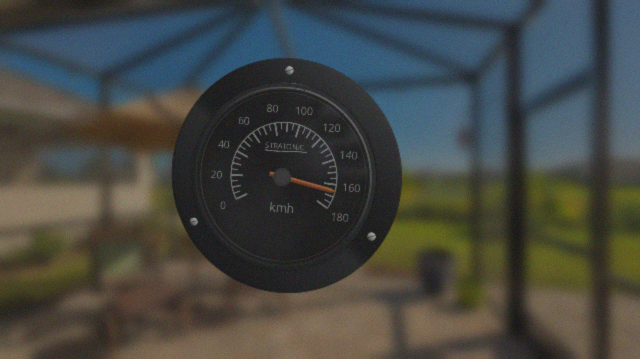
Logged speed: **165** km/h
